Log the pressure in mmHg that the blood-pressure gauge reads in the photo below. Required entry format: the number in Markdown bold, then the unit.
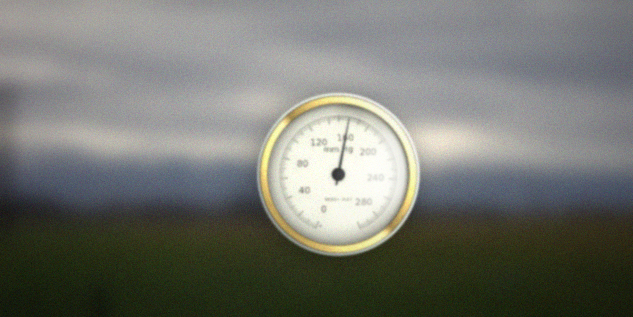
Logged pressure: **160** mmHg
